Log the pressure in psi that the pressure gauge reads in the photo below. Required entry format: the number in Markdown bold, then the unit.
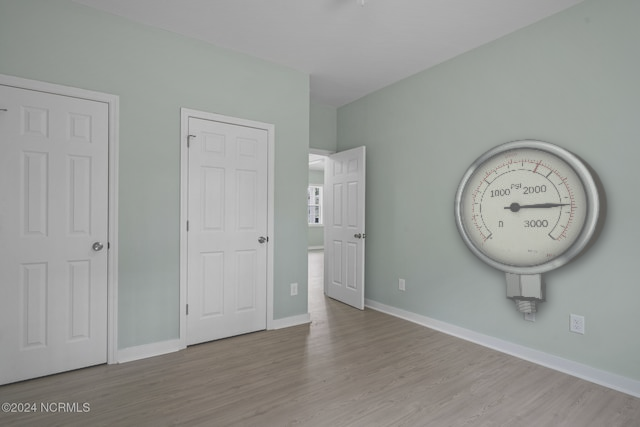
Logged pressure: **2500** psi
